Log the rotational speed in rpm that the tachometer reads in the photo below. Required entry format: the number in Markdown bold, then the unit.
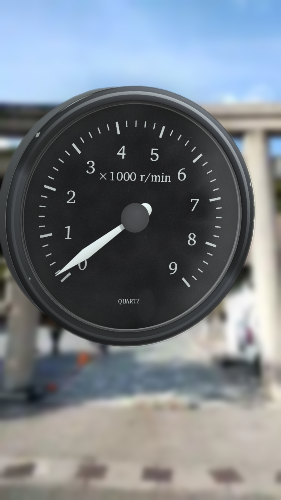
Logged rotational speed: **200** rpm
